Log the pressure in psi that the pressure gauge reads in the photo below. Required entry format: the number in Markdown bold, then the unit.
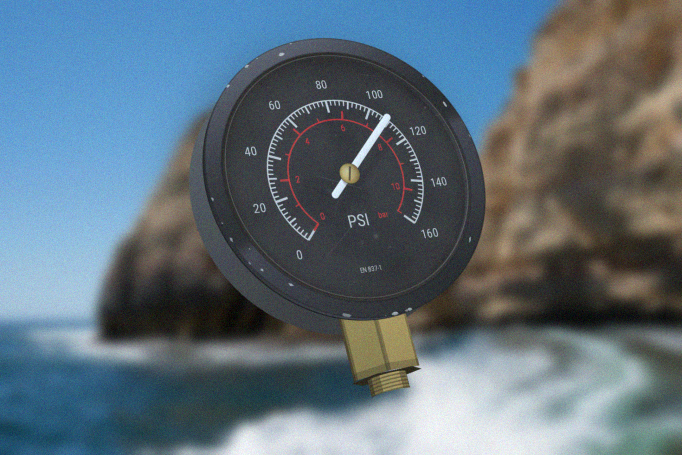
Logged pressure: **108** psi
